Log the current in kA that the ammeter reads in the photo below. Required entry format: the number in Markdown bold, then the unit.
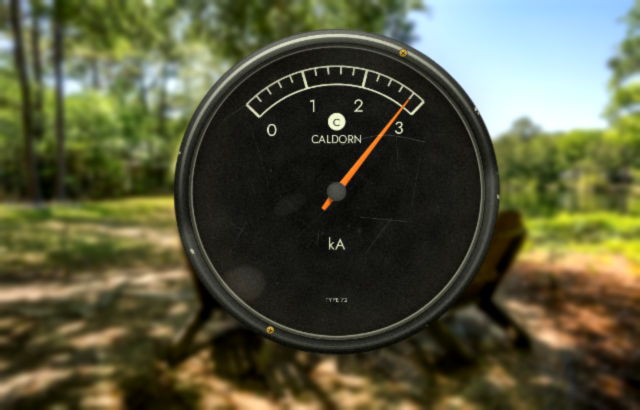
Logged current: **2.8** kA
